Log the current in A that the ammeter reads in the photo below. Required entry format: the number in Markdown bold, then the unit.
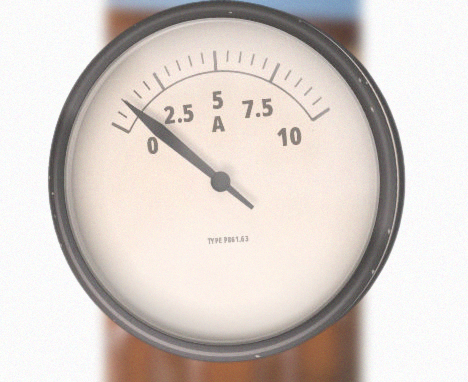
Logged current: **1** A
